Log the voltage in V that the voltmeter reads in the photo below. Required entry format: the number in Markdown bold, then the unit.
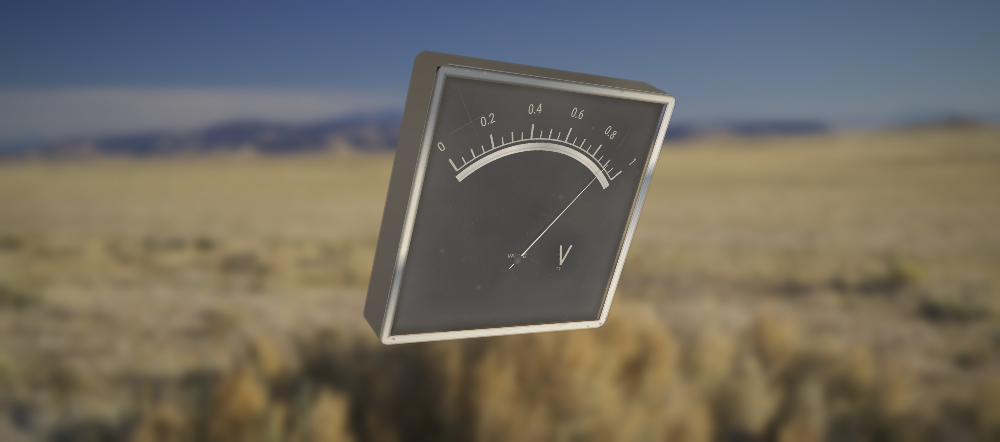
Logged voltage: **0.9** V
